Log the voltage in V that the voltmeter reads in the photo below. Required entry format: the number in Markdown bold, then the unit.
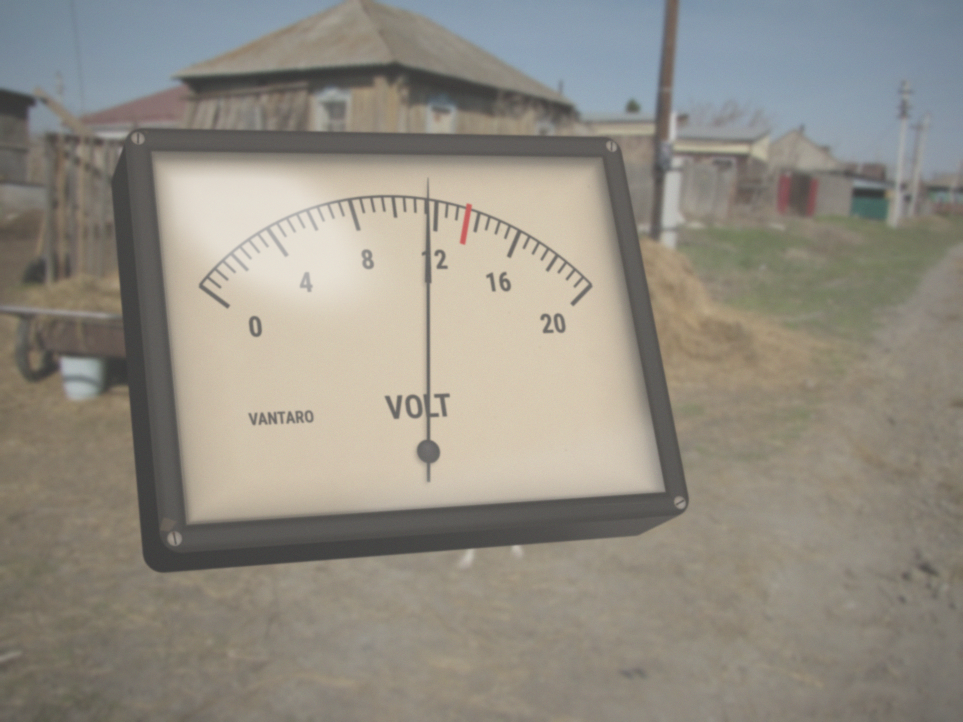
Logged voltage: **11.5** V
